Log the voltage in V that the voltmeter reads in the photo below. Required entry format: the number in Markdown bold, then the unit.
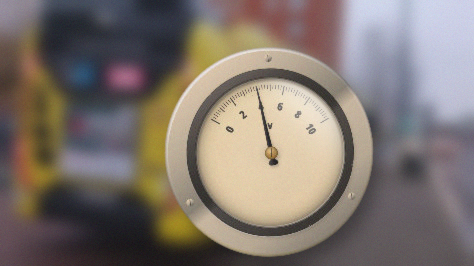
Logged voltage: **4** V
